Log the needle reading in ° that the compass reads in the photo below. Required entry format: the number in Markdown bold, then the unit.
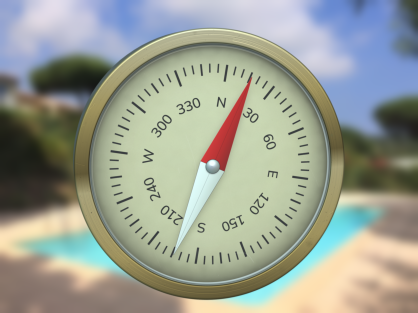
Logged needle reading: **15** °
